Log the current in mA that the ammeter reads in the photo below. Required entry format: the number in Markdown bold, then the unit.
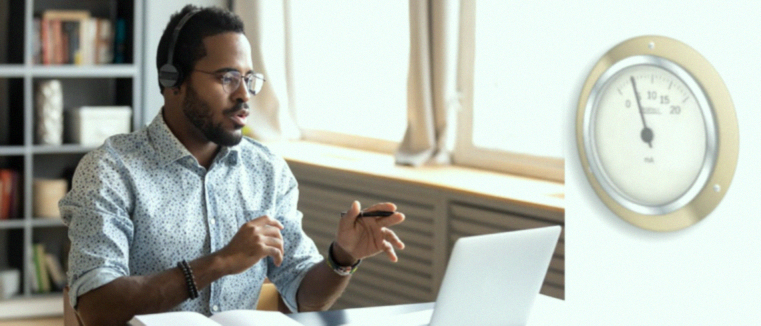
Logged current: **5** mA
